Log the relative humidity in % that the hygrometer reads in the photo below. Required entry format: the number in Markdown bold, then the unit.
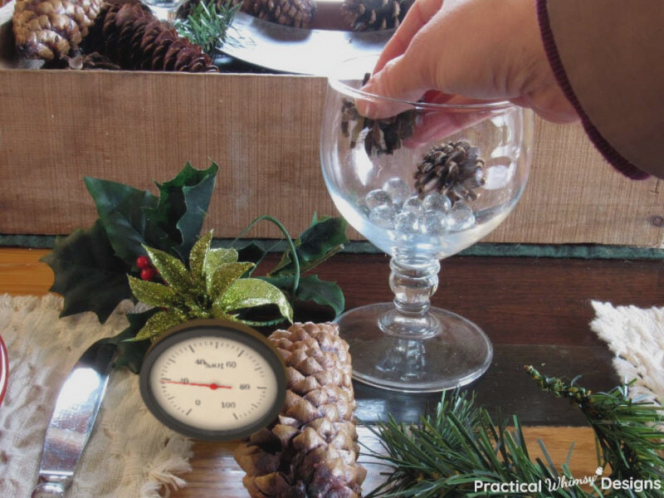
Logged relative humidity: **20** %
